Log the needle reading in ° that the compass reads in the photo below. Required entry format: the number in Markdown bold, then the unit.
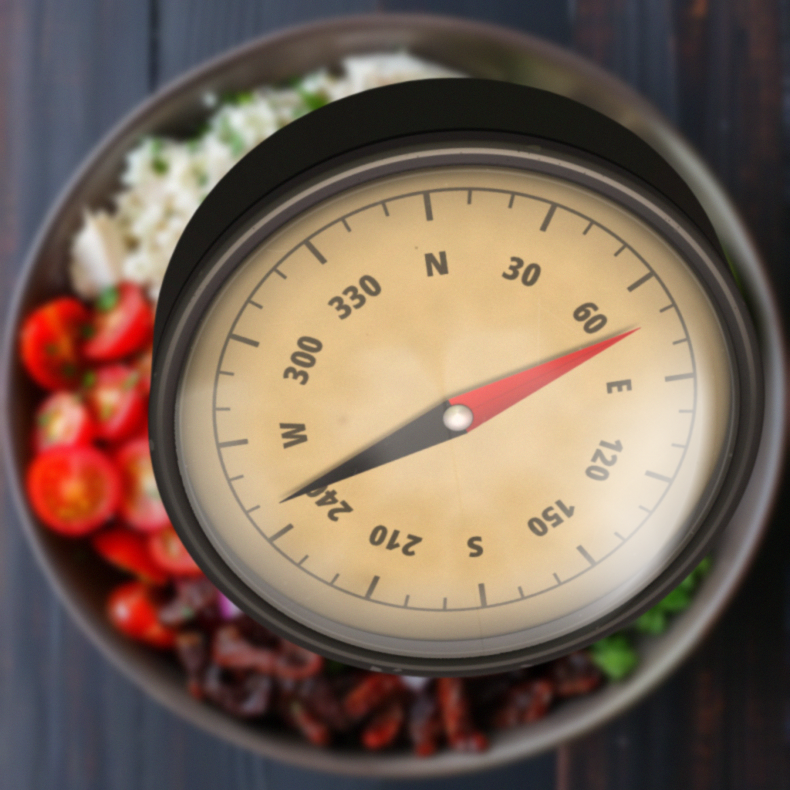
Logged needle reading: **70** °
